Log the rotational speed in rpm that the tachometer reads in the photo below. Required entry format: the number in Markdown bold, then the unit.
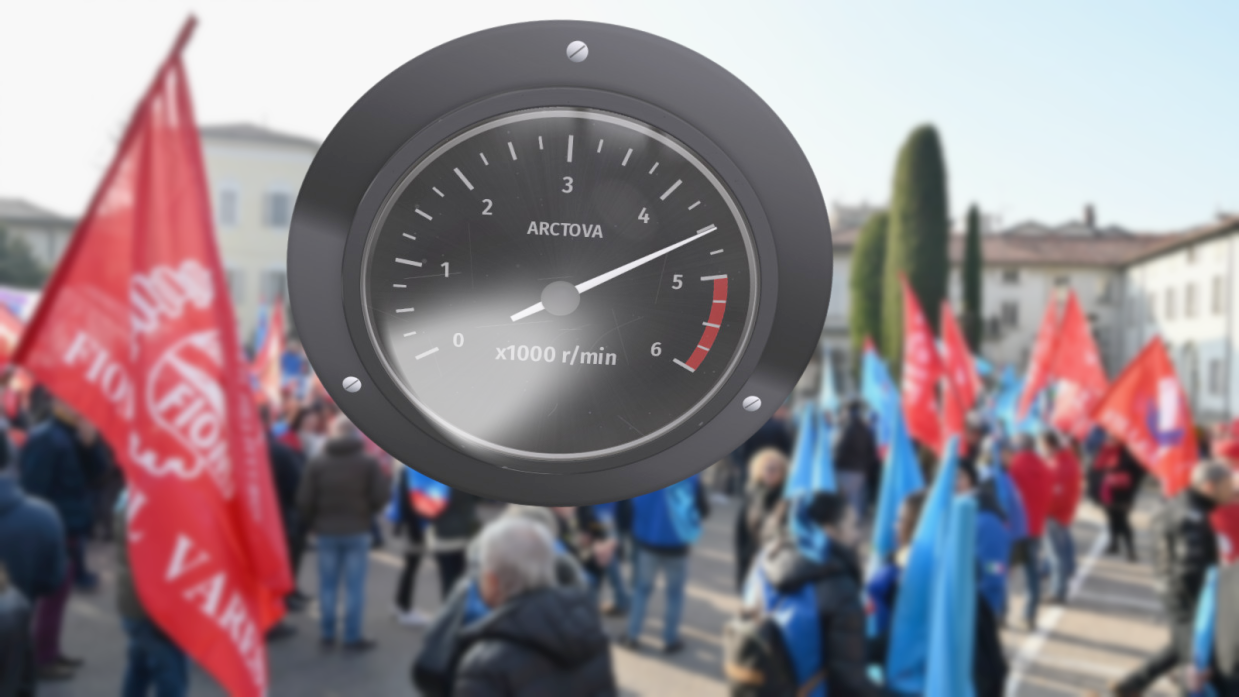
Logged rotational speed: **4500** rpm
